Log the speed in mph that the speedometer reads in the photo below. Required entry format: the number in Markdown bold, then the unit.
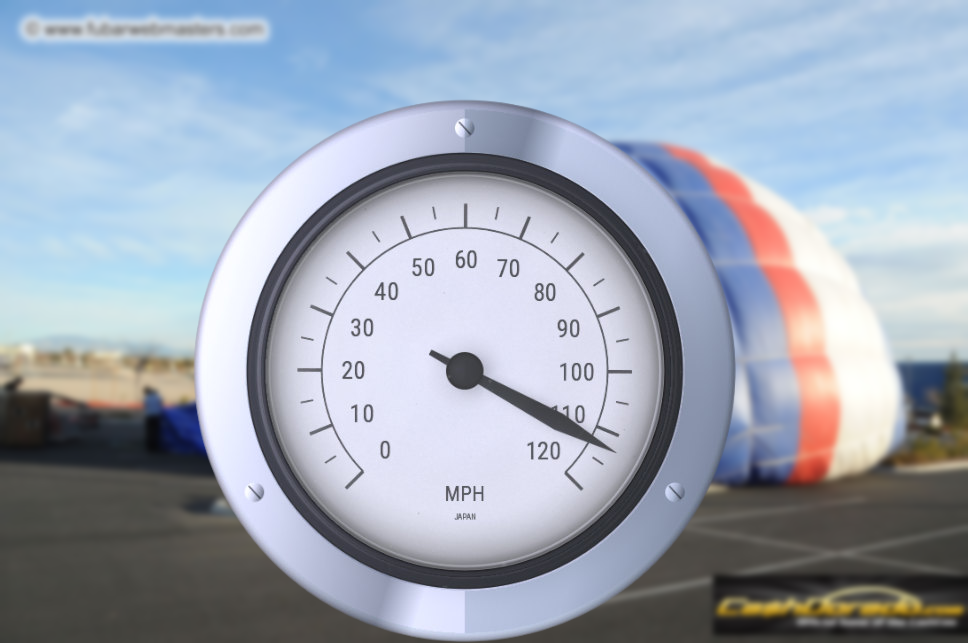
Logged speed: **112.5** mph
